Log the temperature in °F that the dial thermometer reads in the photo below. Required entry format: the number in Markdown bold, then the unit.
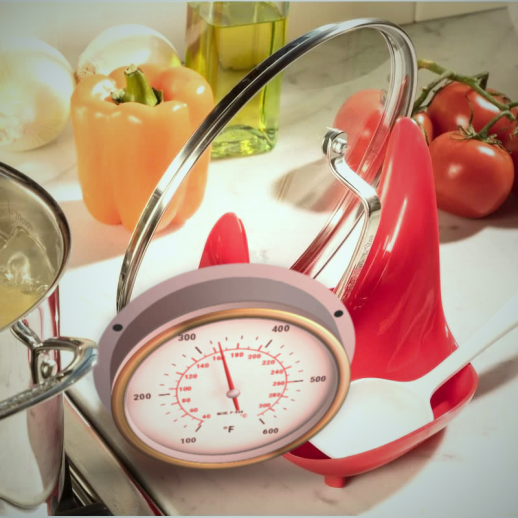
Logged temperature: **330** °F
